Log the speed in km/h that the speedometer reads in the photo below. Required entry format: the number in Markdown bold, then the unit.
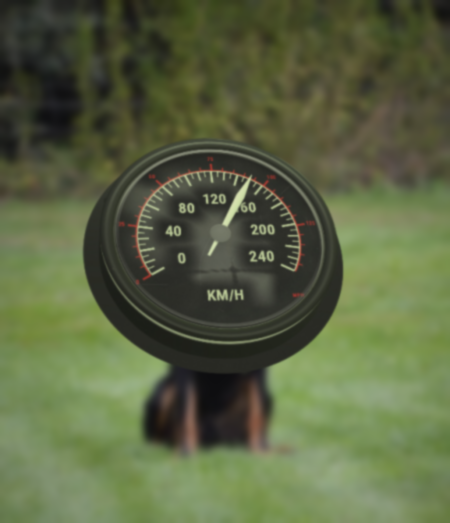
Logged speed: **150** km/h
